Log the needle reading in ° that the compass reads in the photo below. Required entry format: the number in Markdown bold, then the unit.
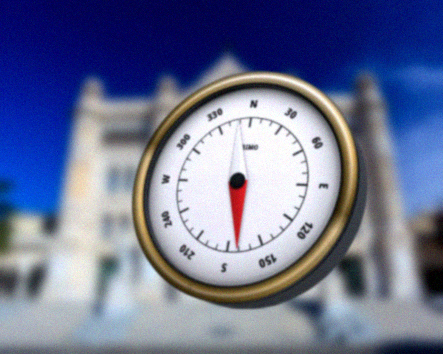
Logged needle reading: **170** °
